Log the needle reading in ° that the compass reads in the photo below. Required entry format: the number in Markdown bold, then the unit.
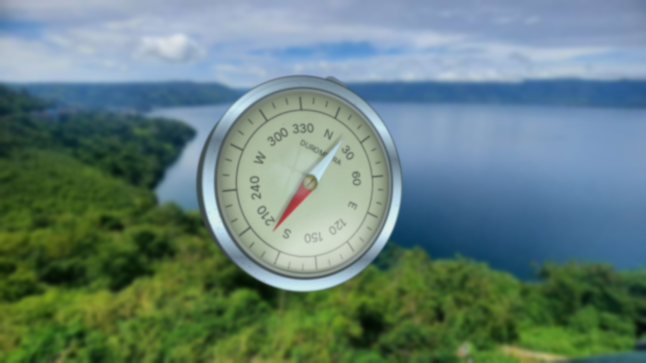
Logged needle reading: **195** °
